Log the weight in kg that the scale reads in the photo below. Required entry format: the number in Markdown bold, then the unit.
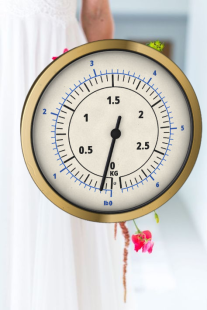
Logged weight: **0.1** kg
